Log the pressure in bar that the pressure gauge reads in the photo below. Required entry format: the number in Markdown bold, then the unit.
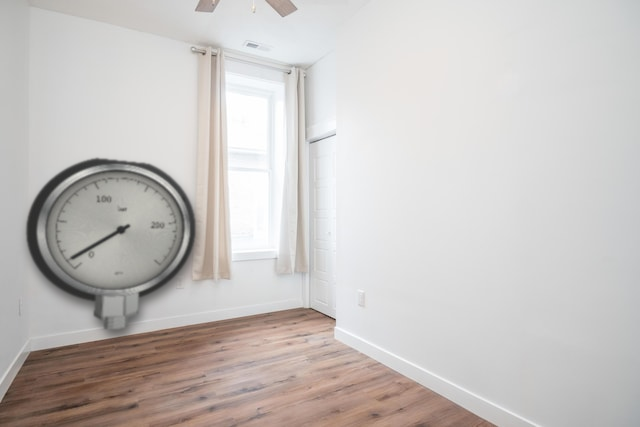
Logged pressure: **10** bar
